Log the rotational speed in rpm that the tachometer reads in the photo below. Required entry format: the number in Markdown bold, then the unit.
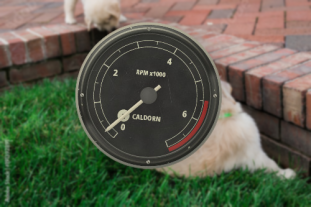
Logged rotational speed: **250** rpm
